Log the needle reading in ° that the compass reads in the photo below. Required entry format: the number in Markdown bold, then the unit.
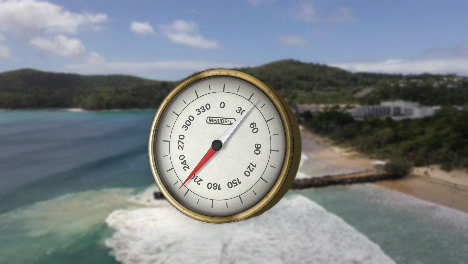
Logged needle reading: **217.5** °
